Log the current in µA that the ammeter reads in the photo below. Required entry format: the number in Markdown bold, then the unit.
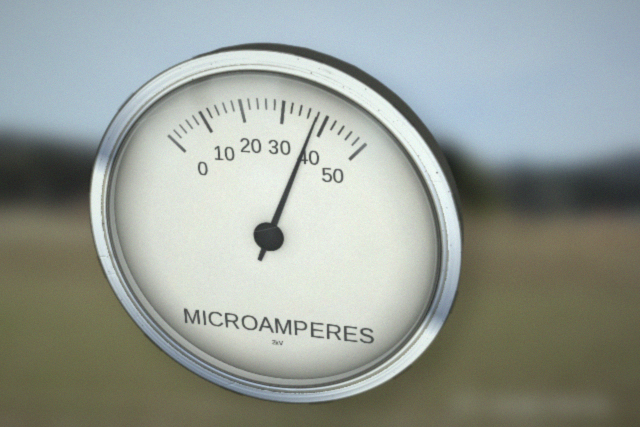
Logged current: **38** µA
